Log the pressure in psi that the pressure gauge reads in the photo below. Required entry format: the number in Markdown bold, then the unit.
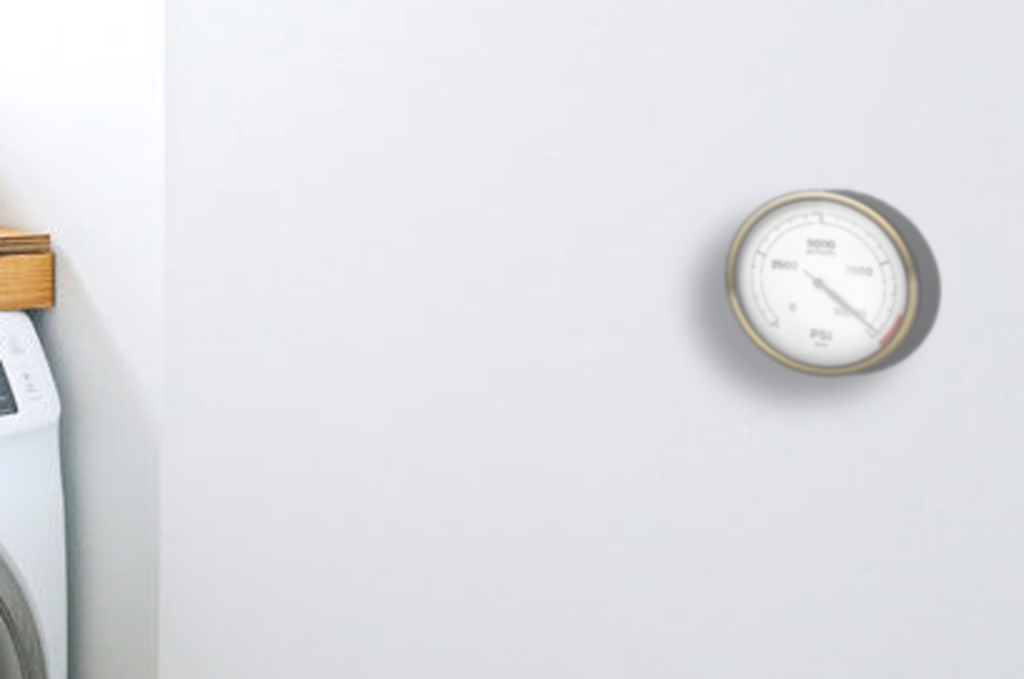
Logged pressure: **9750** psi
